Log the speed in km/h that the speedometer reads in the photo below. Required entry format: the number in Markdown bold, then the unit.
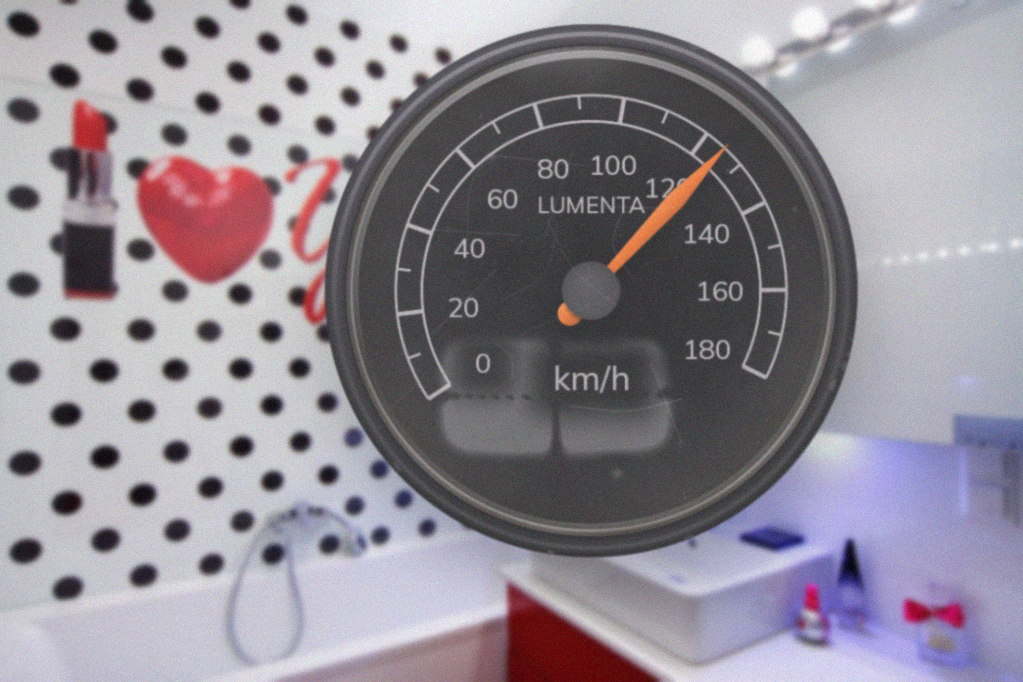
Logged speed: **125** km/h
